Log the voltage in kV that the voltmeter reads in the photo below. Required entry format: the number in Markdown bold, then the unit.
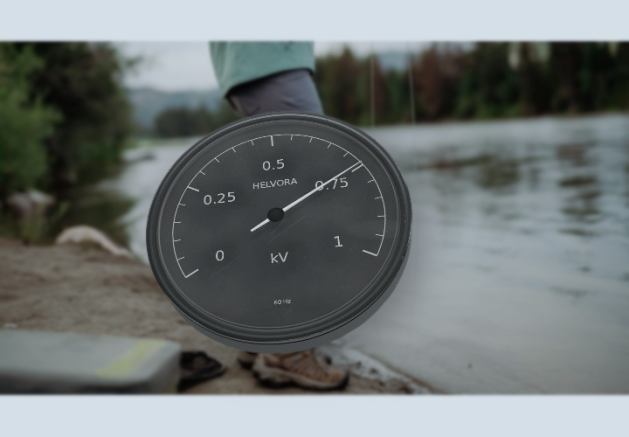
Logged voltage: **0.75** kV
